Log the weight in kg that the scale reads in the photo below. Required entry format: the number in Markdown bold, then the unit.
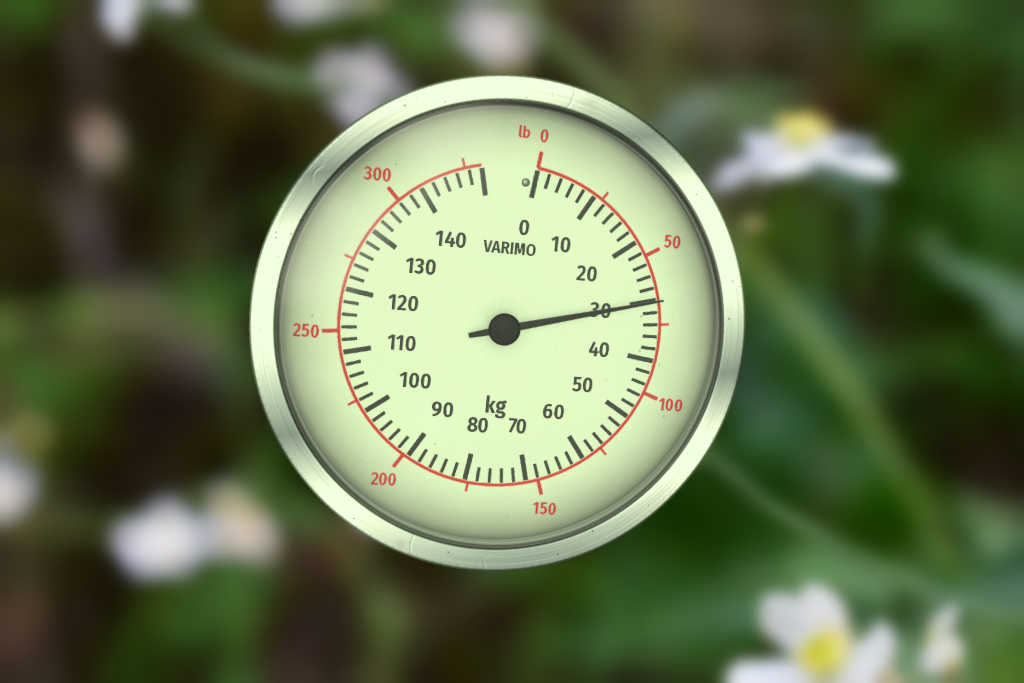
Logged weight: **30** kg
